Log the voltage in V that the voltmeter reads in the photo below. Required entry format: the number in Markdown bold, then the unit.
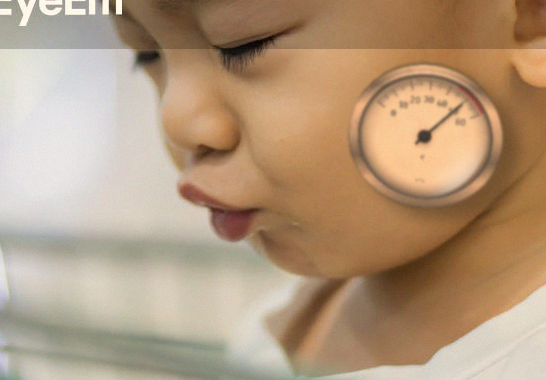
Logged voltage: **50** V
